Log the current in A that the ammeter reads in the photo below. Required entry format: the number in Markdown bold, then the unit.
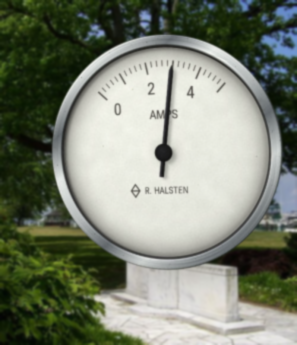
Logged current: **3** A
